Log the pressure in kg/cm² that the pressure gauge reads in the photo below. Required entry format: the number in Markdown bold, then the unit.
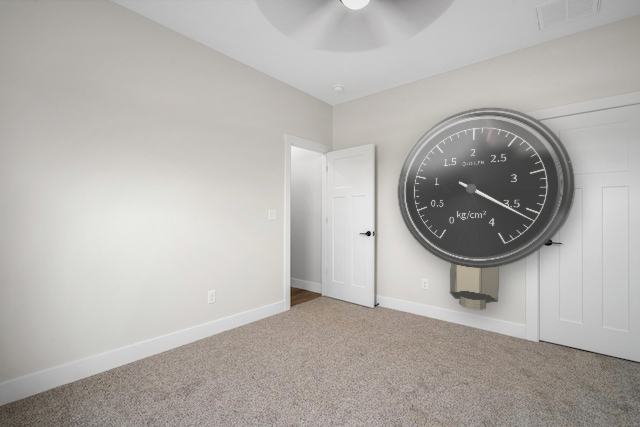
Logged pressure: **3.6** kg/cm²
